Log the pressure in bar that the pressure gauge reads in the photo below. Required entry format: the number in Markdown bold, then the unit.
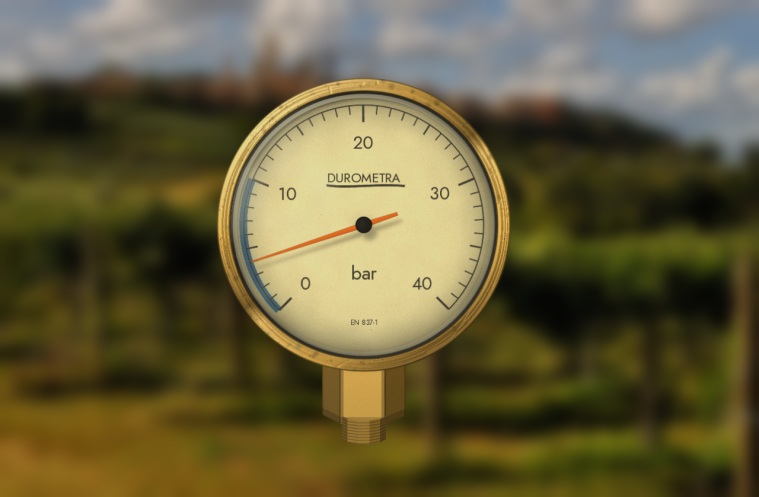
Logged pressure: **4** bar
